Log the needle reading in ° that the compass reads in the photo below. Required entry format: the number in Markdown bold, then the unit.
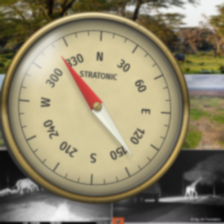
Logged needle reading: **320** °
